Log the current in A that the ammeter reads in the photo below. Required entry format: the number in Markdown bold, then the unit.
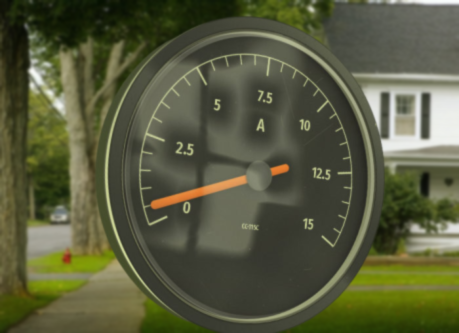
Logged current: **0.5** A
